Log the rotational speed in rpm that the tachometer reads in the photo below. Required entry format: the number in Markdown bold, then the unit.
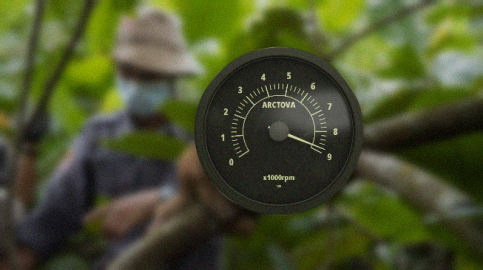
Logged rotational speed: **8800** rpm
